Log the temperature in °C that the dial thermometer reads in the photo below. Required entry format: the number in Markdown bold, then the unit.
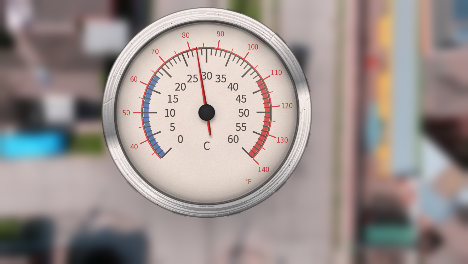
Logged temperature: **28** °C
